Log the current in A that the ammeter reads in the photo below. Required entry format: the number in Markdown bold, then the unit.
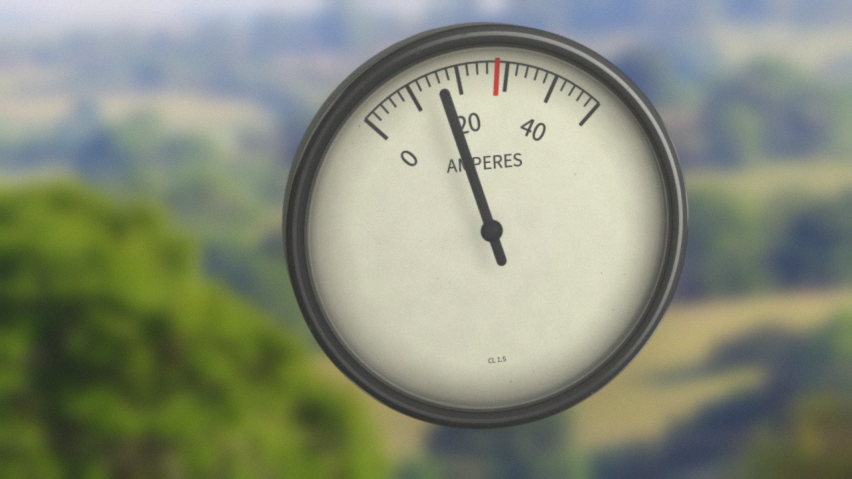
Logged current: **16** A
